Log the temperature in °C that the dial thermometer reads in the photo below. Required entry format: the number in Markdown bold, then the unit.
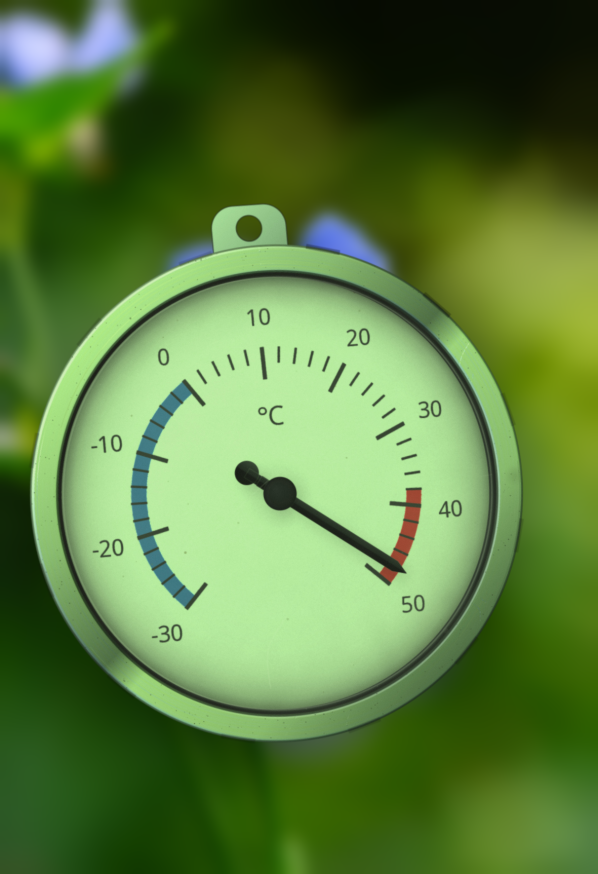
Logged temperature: **48** °C
